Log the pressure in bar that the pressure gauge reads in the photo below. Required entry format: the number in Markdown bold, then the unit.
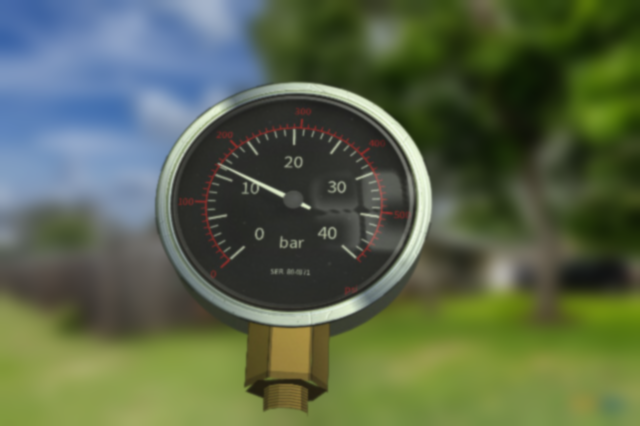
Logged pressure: **11** bar
